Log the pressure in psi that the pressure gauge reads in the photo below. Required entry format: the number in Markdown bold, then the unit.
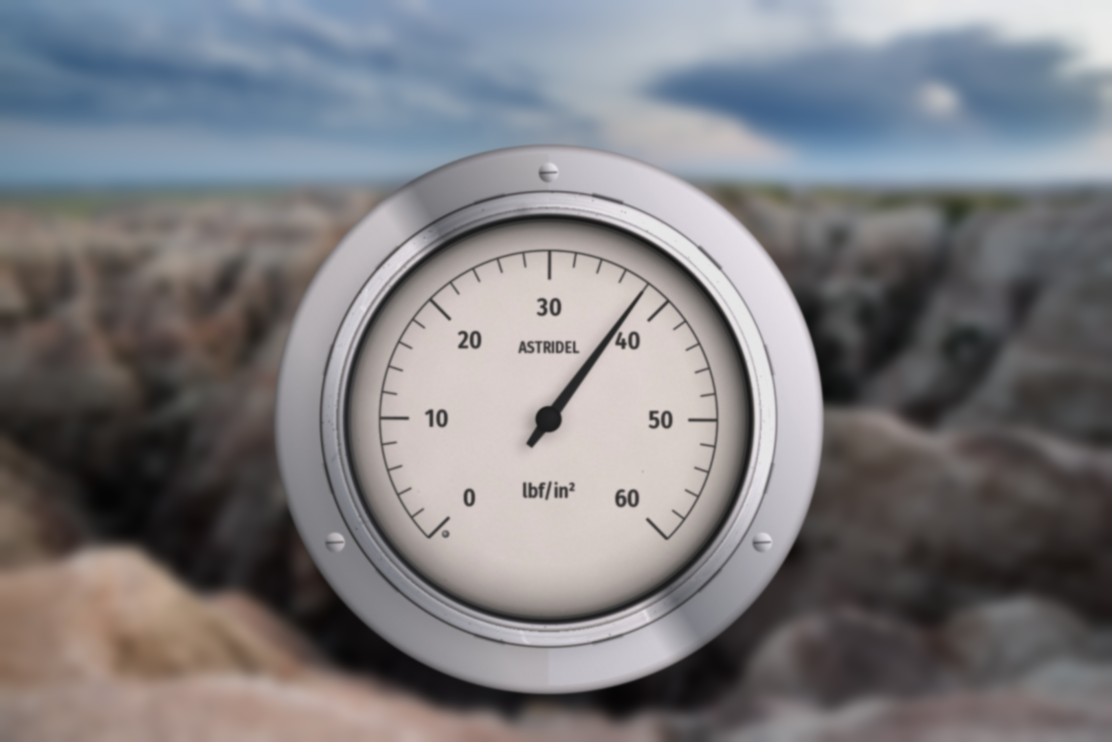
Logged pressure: **38** psi
